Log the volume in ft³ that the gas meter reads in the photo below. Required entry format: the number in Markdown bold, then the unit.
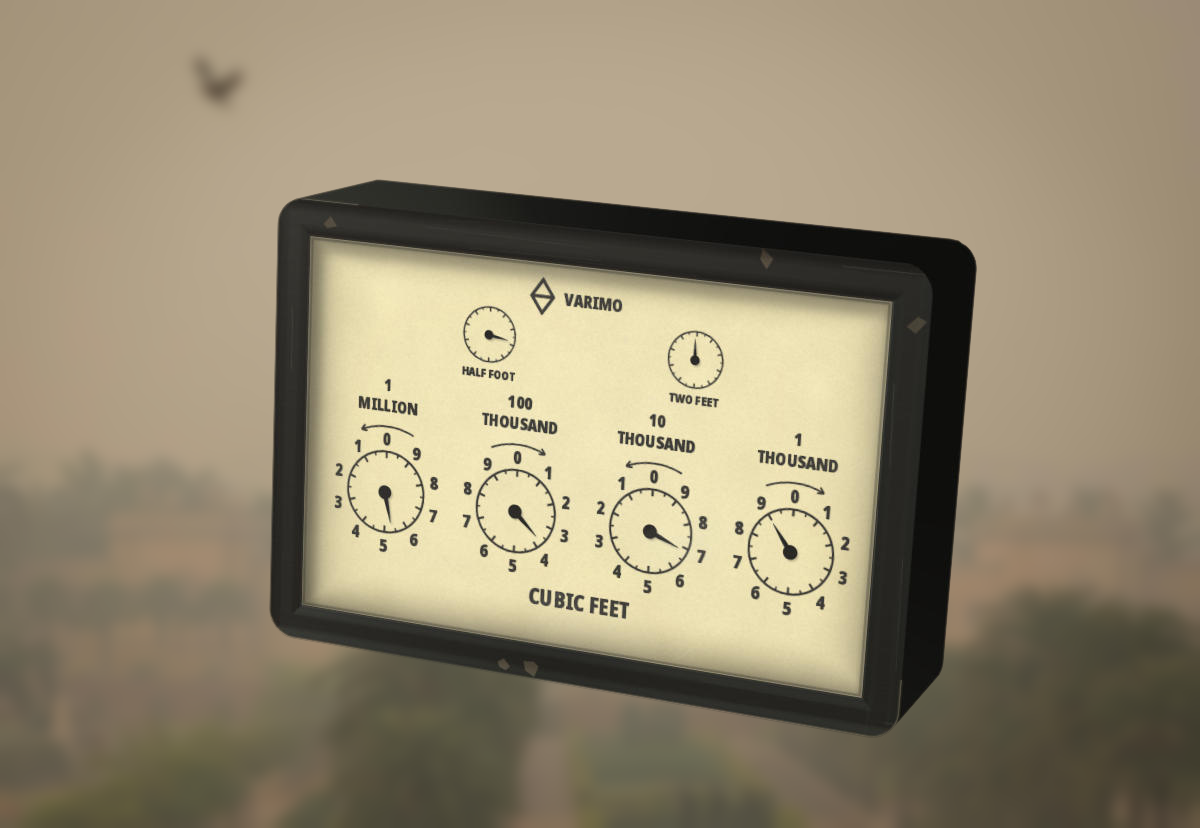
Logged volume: **536900** ft³
